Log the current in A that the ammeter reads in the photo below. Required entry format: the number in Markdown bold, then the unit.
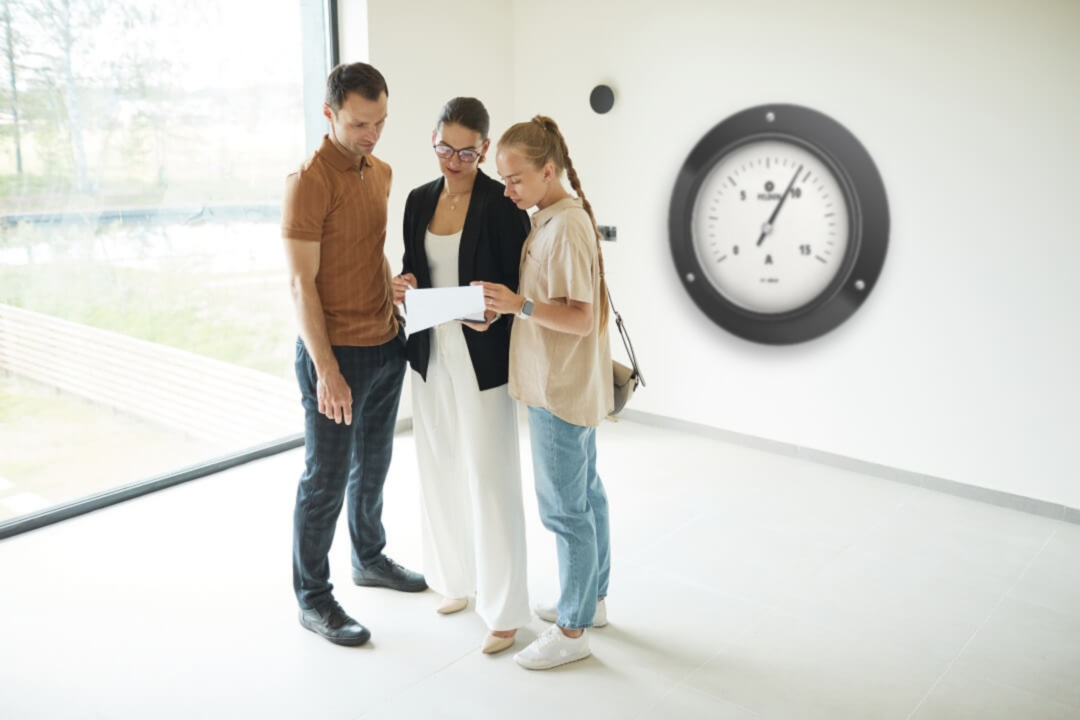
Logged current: **9.5** A
